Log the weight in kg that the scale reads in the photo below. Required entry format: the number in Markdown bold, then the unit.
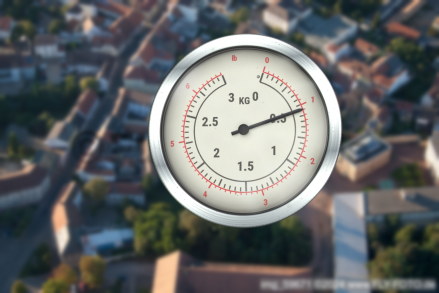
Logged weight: **0.5** kg
